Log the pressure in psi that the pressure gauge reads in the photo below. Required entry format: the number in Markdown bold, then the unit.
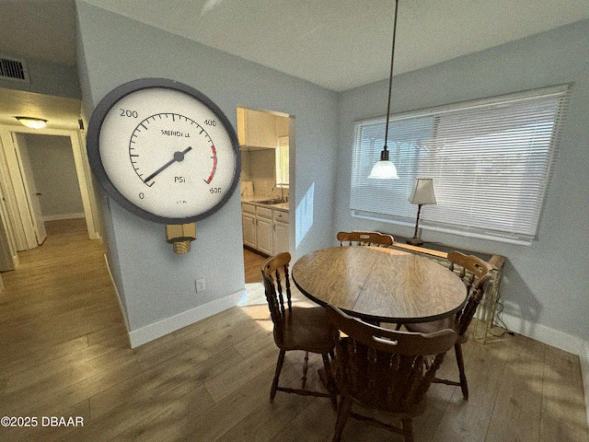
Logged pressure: **20** psi
